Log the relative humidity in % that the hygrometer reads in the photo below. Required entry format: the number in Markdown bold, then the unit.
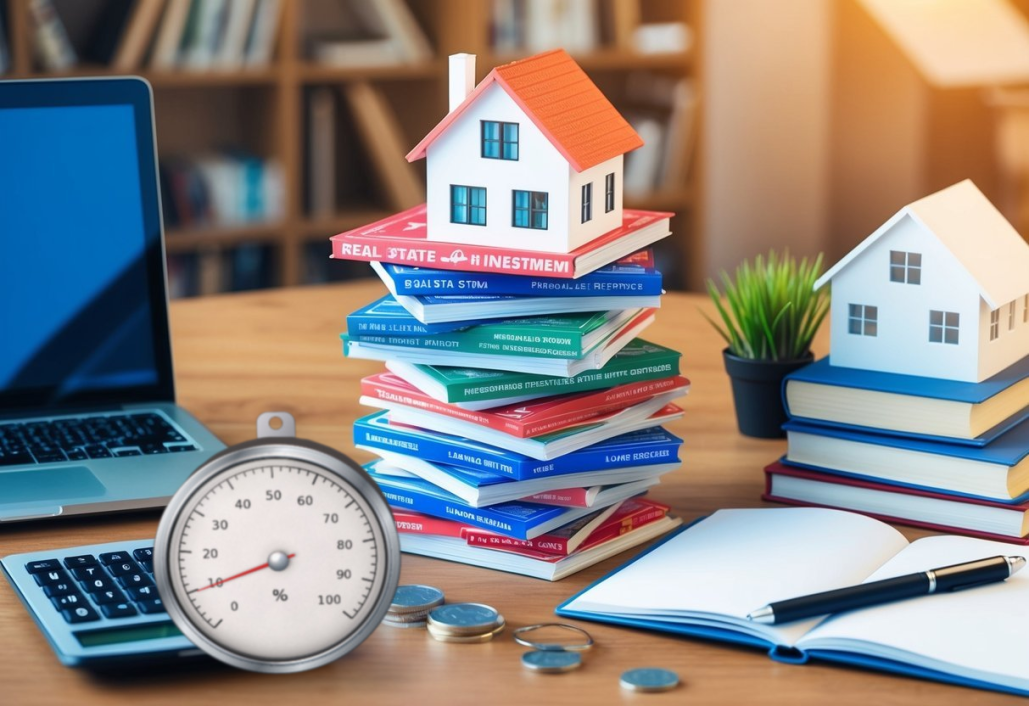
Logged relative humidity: **10** %
